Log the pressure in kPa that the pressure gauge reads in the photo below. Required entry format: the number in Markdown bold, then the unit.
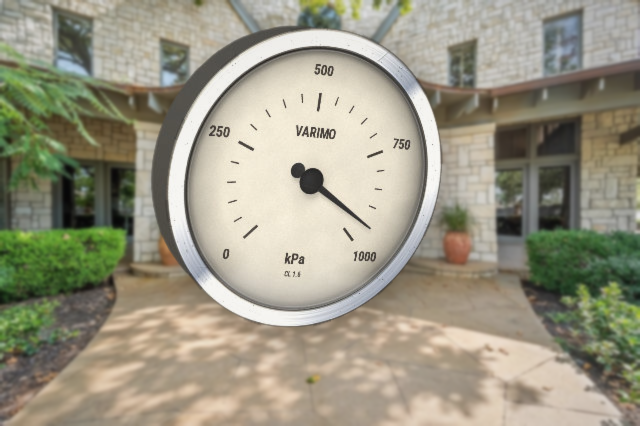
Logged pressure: **950** kPa
